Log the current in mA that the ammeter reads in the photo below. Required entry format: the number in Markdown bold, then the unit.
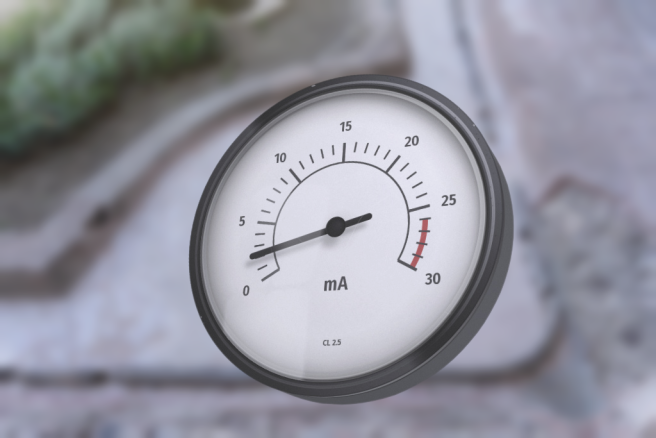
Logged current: **2** mA
